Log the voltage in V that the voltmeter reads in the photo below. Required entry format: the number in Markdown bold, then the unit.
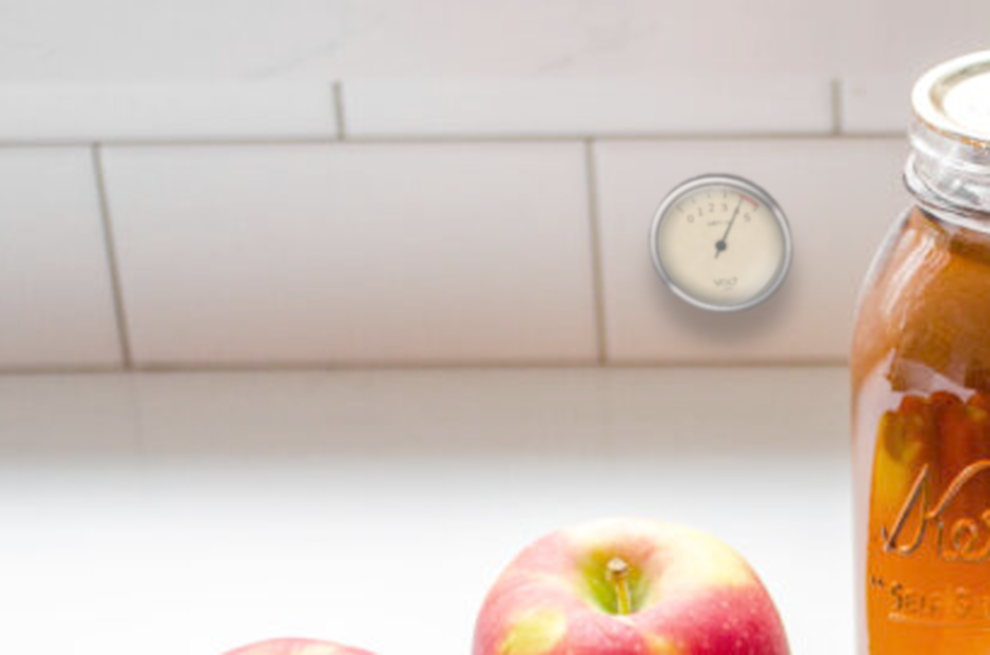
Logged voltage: **4** V
